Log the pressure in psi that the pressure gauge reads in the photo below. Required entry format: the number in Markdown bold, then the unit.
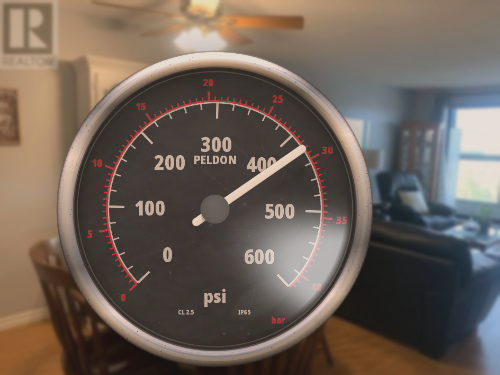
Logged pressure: **420** psi
